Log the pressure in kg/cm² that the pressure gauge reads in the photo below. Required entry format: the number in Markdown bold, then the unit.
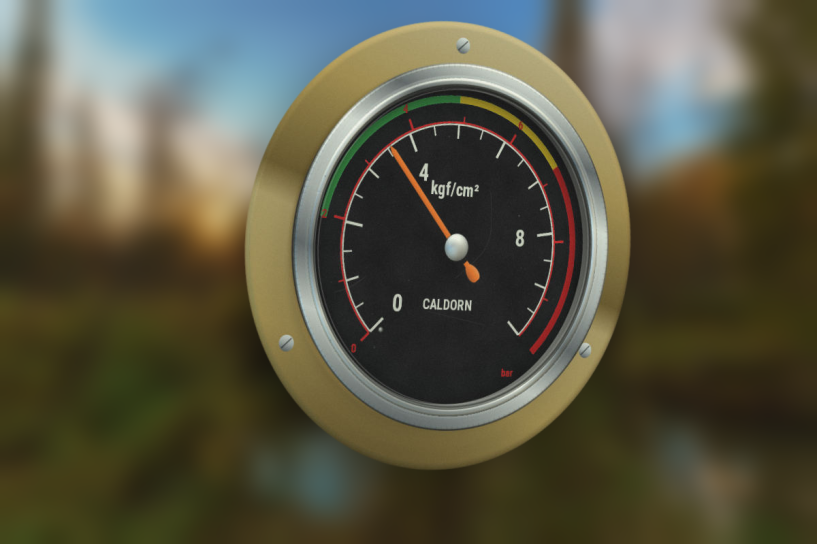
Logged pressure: **3.5** kg/cm²
